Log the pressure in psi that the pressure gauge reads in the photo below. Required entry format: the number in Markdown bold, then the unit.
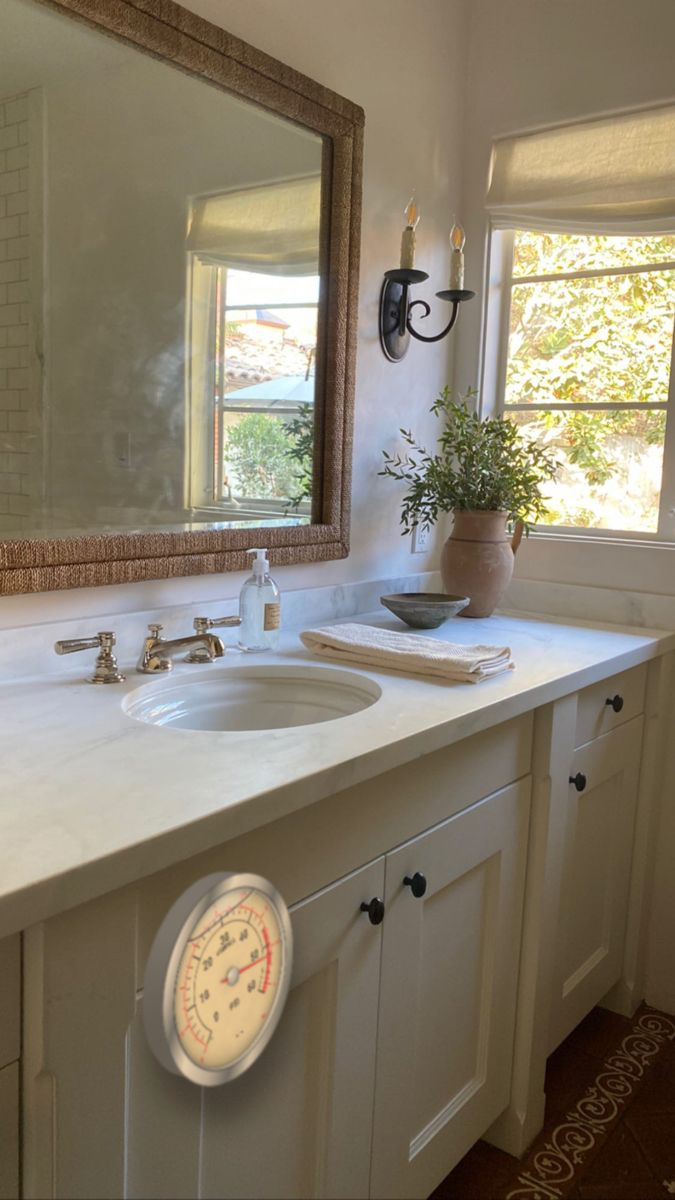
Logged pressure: **52** psi
